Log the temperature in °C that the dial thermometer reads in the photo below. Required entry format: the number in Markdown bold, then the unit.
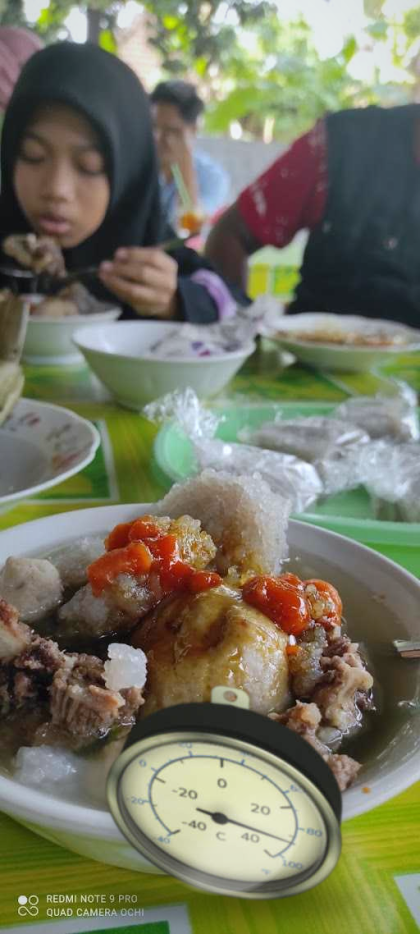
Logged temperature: **30** °C
